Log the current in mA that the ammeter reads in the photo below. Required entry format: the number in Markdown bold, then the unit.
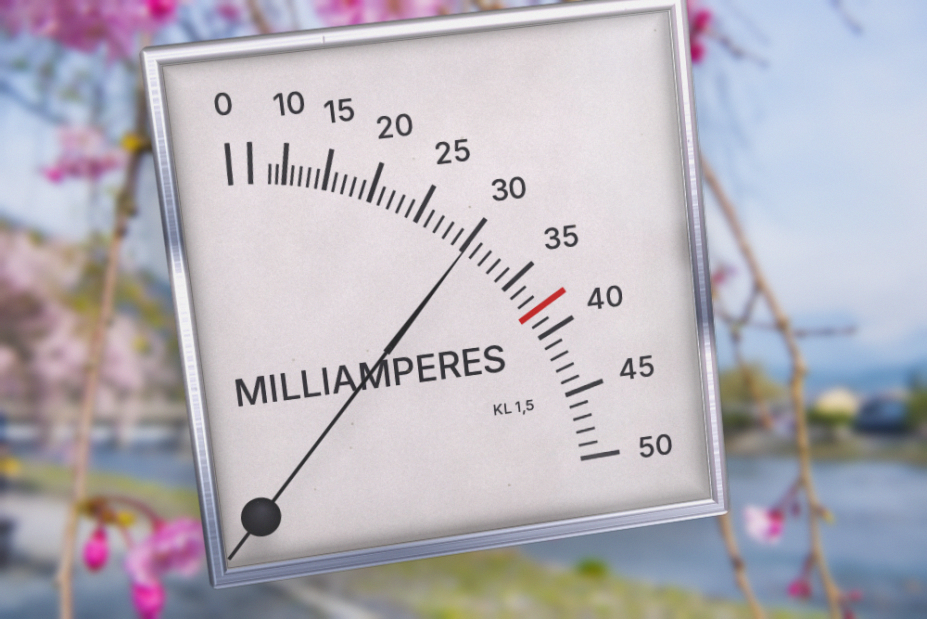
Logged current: **30** mA
